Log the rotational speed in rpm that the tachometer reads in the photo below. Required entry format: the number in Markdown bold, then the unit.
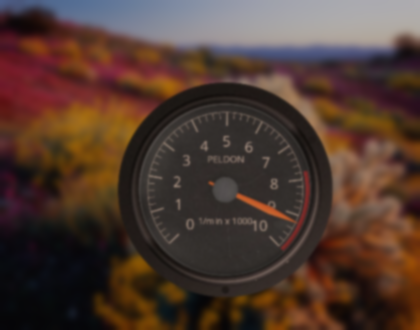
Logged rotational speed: **9200** rpm
